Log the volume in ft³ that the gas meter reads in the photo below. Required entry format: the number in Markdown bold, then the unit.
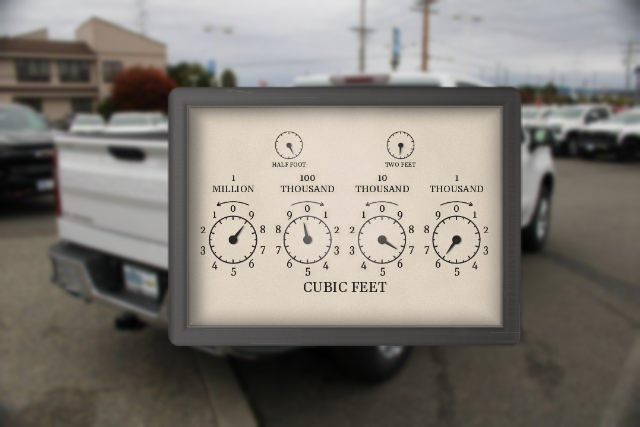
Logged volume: **896600** ft³
